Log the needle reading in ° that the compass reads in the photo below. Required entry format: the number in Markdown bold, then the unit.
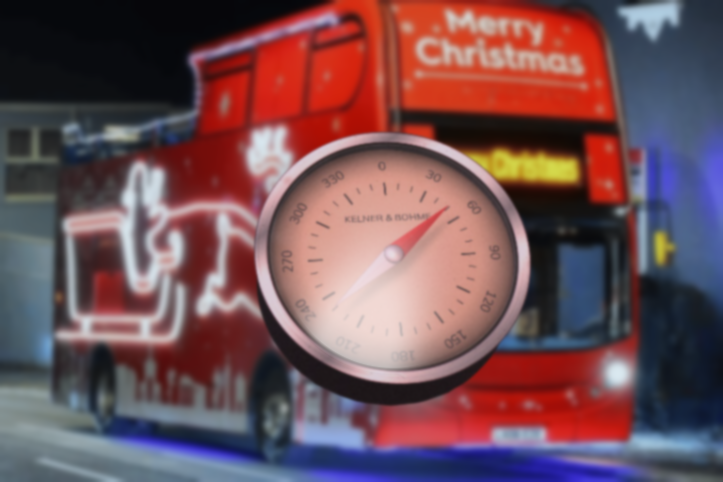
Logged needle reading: **50** °
